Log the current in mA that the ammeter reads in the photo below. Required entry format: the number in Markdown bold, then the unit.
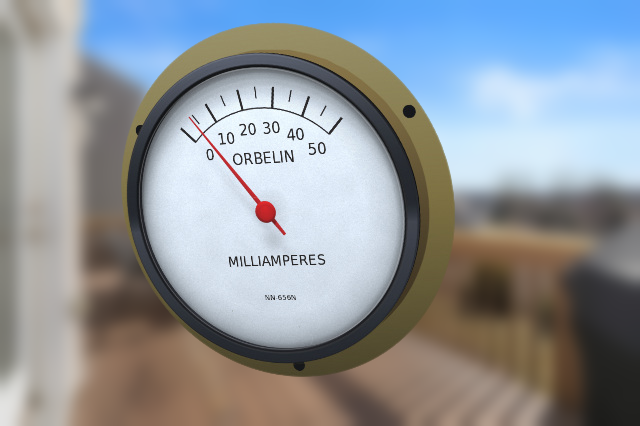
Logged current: **5** mA
